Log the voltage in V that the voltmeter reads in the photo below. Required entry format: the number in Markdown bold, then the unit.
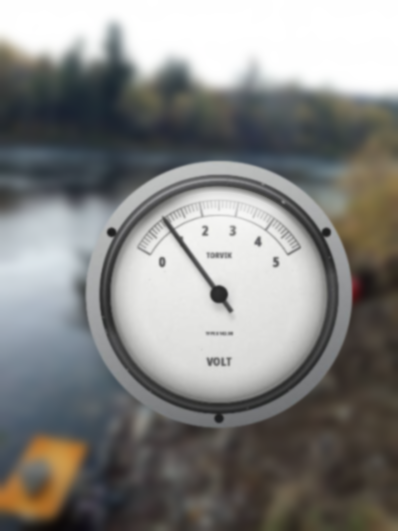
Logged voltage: **1** V
